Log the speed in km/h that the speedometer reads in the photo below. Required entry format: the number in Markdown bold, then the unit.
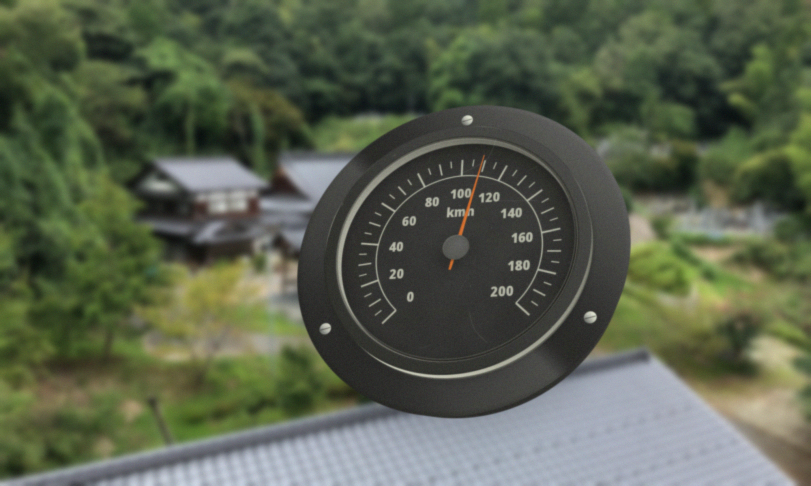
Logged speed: **110** km/h
